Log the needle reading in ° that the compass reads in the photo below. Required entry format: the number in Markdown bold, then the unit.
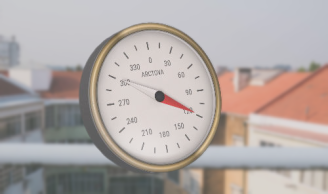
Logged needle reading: **120** °
